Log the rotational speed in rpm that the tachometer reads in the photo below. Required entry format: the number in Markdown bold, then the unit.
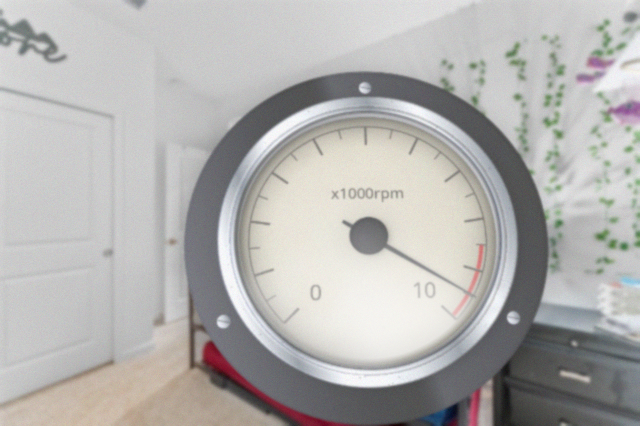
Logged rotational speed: **9500** rpm
